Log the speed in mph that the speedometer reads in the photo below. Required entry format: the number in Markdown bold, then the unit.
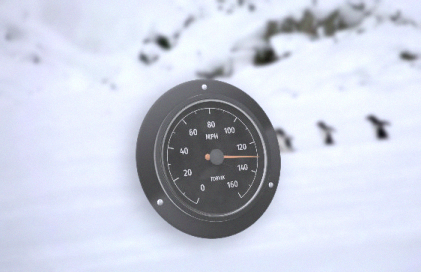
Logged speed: **130** mph
